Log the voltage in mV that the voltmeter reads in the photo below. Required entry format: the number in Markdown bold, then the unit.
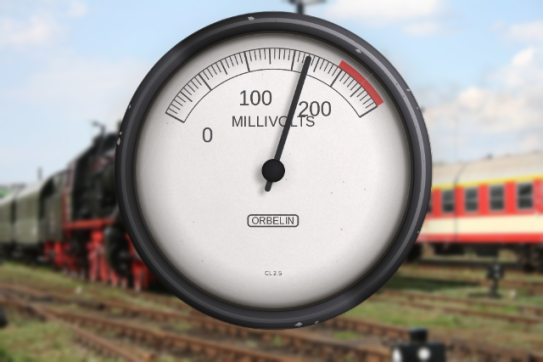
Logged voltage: **165** mV
